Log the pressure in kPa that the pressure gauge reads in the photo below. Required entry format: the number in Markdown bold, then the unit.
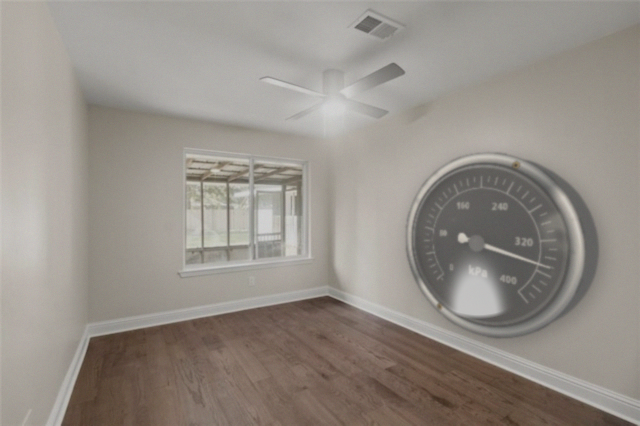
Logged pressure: **350** kPa
